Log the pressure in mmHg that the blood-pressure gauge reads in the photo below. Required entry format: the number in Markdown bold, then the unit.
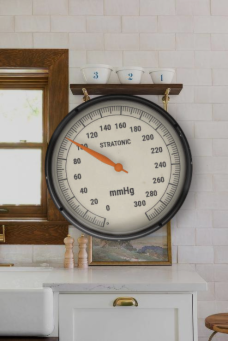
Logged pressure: **100** mmHg
